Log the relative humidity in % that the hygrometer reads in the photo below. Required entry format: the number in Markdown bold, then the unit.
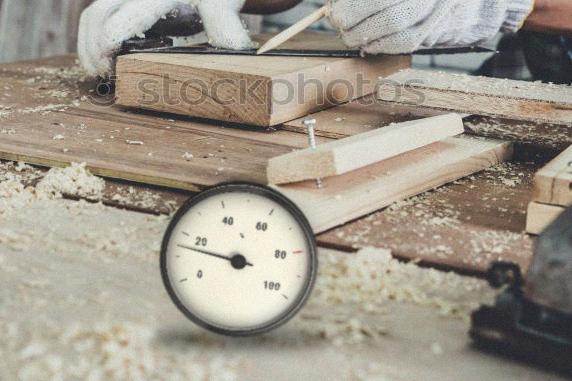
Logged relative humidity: **15** %
